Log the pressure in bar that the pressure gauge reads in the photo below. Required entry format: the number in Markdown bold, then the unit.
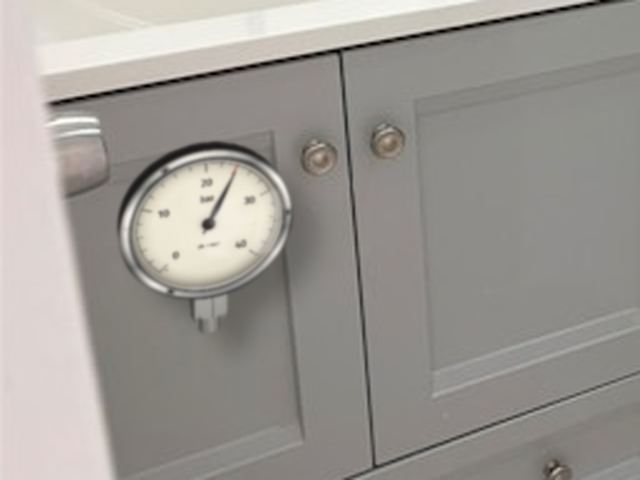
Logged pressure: **24** bar
